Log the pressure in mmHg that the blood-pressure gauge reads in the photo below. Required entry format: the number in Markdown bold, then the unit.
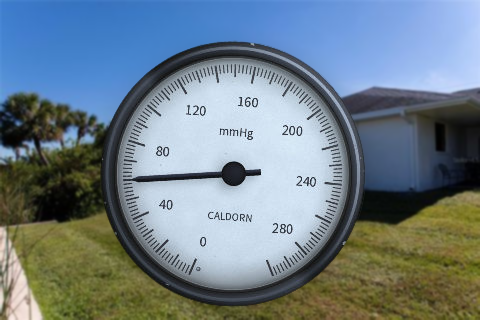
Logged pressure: **60** mmHg
